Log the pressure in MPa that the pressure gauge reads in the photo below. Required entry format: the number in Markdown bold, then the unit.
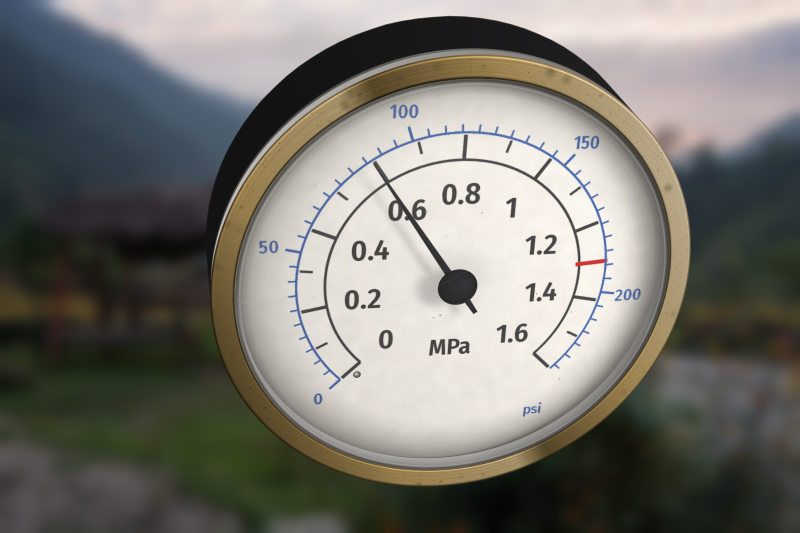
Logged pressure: **0.6** MPa
